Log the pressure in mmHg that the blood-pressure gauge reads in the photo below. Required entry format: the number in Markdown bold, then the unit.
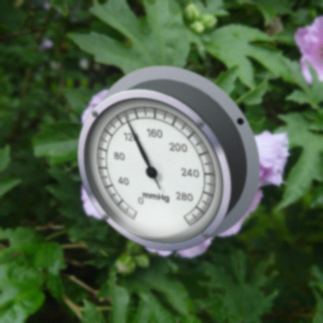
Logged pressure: **130** mmHg
